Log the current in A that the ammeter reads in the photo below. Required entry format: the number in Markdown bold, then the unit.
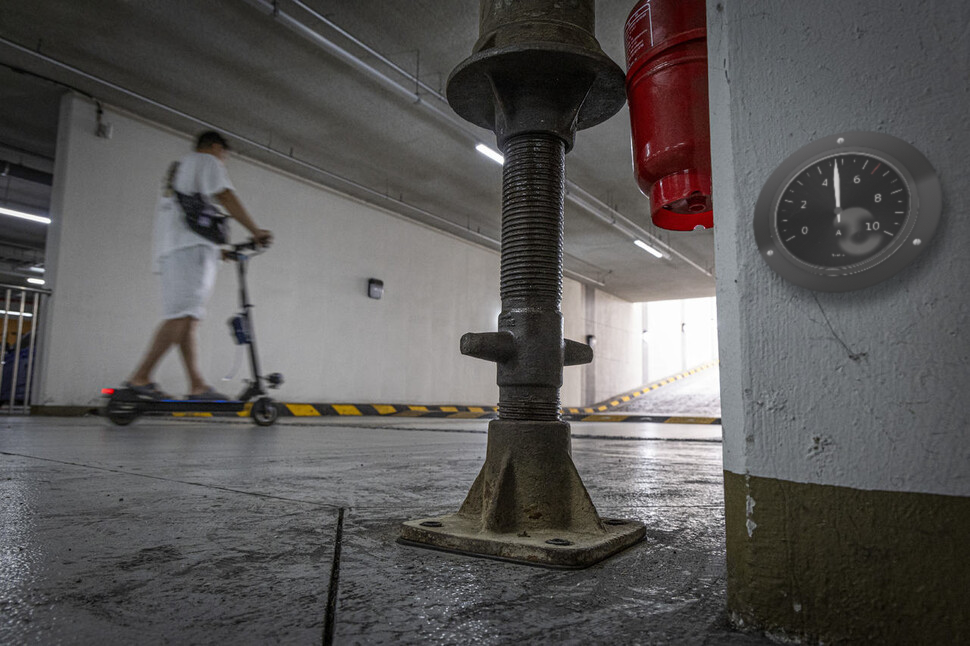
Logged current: **4.75** A
